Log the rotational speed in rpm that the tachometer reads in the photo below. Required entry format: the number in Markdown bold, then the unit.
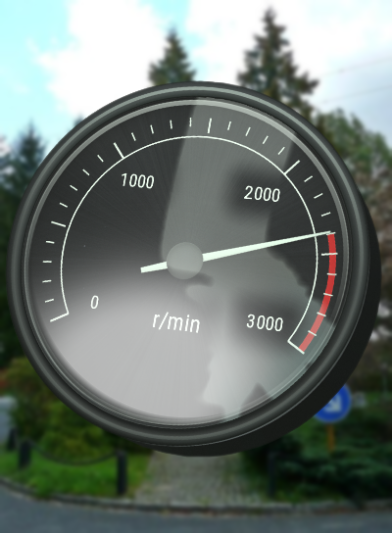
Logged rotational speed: **2400** rpm
